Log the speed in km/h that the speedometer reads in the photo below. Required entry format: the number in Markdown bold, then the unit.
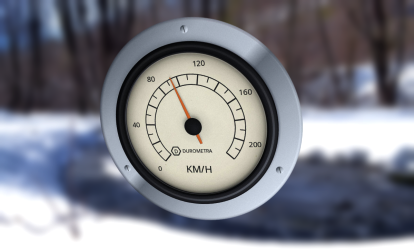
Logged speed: **95** km/h
